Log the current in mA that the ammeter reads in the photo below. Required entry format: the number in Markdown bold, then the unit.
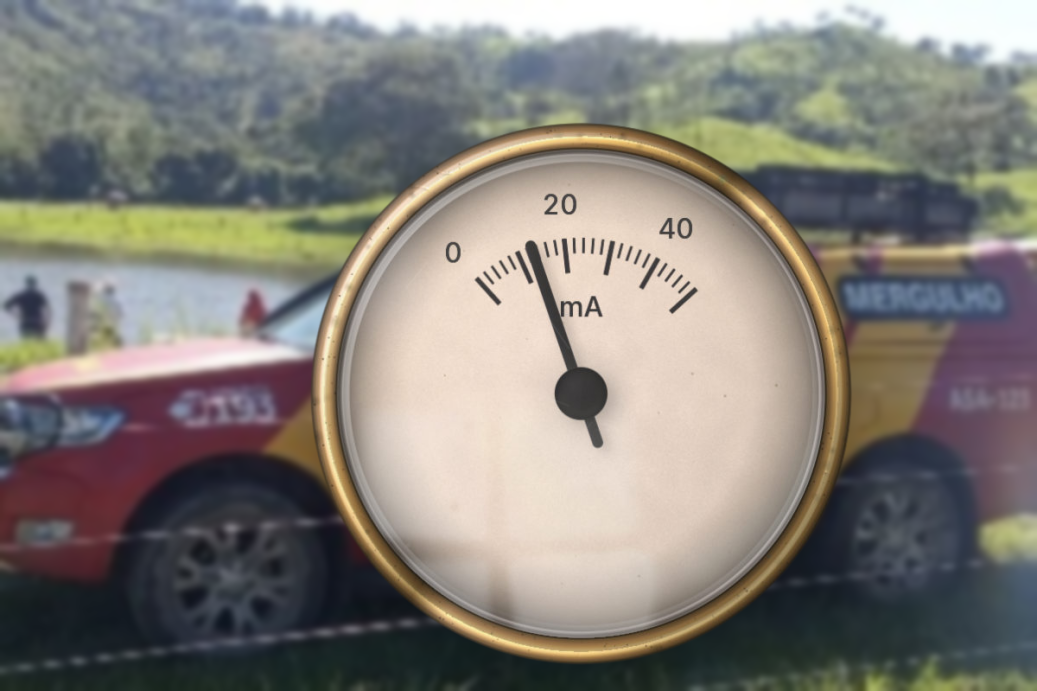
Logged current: **13** mA
